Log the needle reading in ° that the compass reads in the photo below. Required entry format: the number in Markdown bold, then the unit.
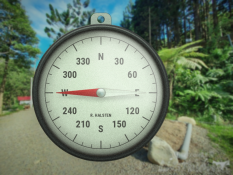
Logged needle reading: **270** °
